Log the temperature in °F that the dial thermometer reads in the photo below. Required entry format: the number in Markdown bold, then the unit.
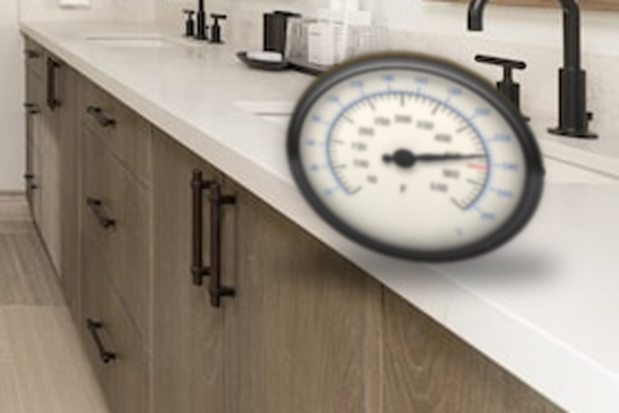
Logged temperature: **450** °F
